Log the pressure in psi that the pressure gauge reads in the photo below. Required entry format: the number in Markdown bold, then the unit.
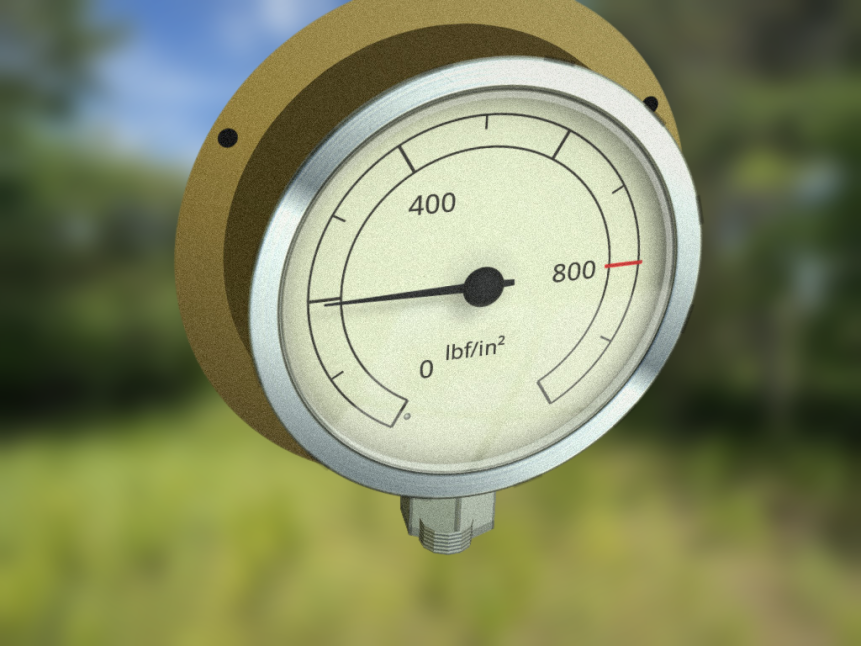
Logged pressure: **200** psi
